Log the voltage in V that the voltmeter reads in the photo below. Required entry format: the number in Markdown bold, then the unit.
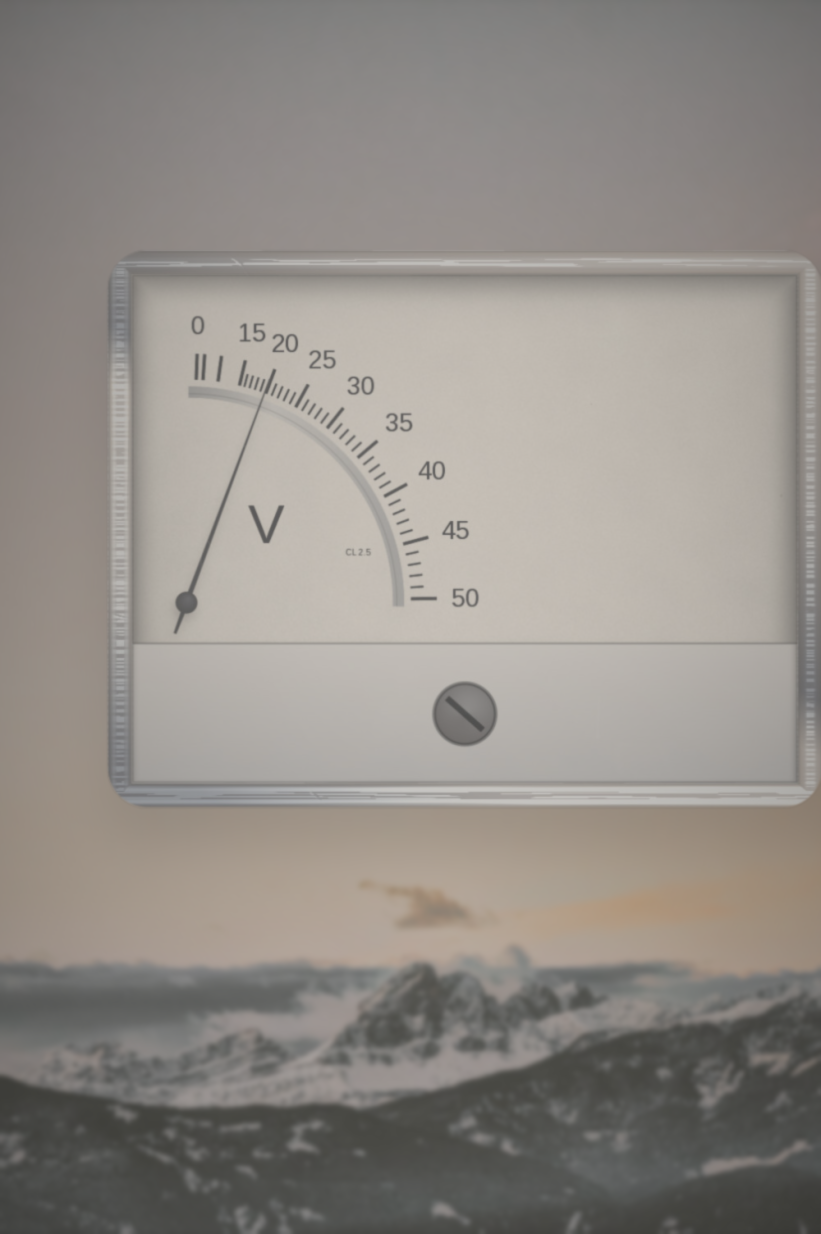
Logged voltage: **20** V
